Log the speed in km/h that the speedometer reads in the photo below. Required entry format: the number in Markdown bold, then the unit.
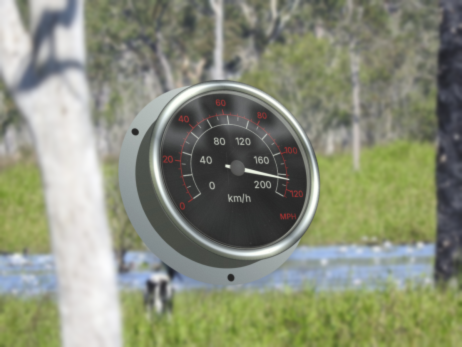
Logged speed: **185** km/h
